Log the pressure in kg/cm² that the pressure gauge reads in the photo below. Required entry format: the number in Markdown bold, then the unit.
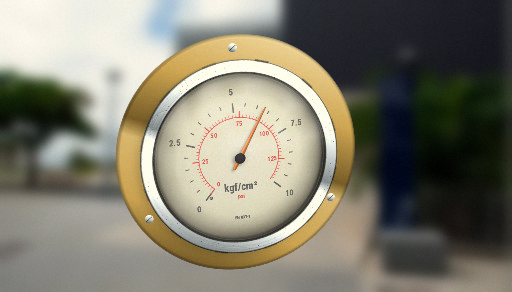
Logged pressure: **6.25** kg/cm²
